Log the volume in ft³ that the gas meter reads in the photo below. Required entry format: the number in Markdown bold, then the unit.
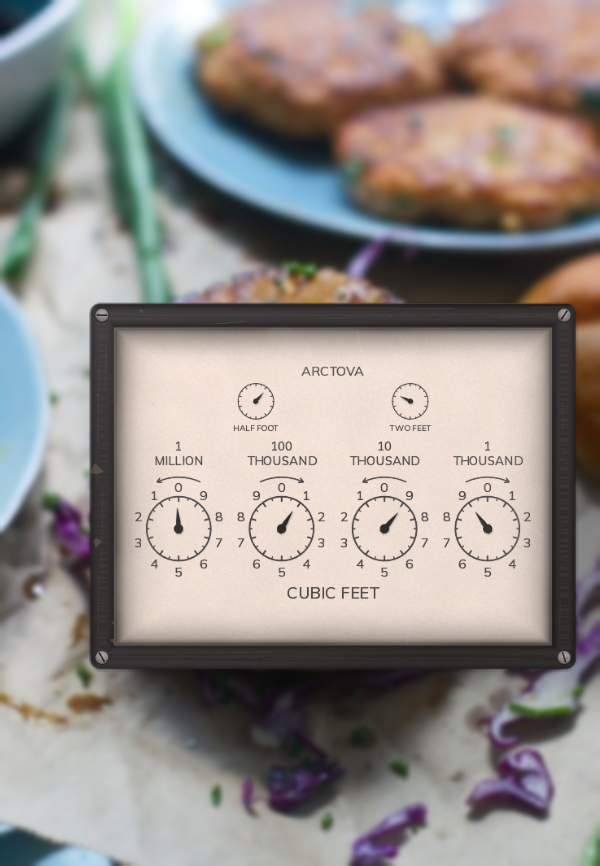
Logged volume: **8900** ft³
